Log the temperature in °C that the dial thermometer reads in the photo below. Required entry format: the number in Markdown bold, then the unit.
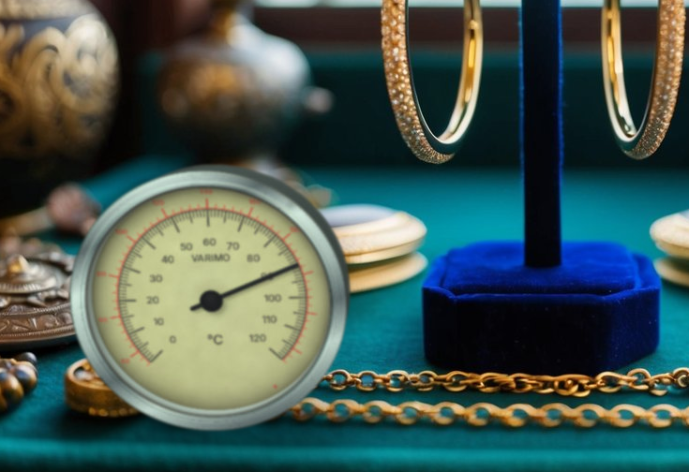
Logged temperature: **90** °C
